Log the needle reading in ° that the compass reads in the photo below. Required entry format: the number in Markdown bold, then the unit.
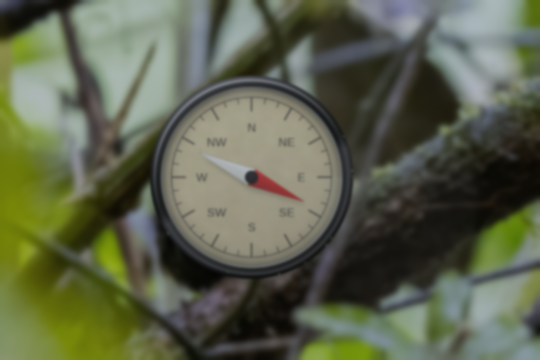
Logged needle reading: **115** °
